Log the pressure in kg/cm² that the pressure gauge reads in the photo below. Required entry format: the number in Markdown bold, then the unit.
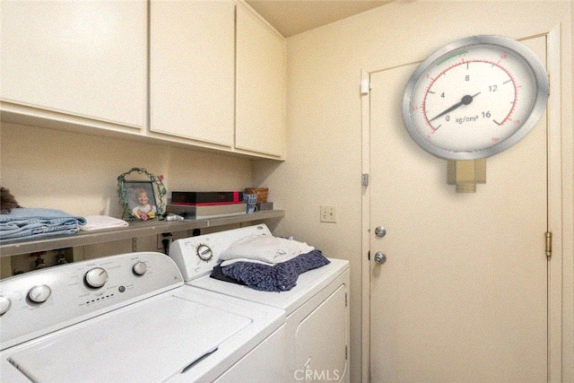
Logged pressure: **1** kg/cm²
